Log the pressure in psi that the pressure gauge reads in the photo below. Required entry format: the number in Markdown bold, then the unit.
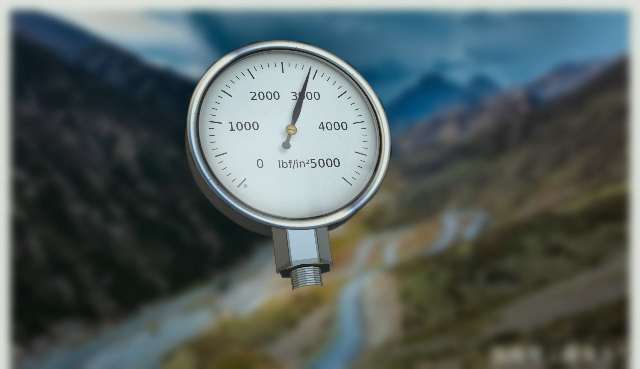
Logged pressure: **2900** psi
